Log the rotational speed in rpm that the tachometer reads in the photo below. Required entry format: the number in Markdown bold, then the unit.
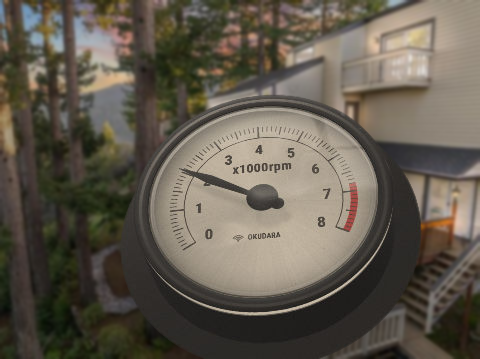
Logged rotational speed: **2000** rpm
